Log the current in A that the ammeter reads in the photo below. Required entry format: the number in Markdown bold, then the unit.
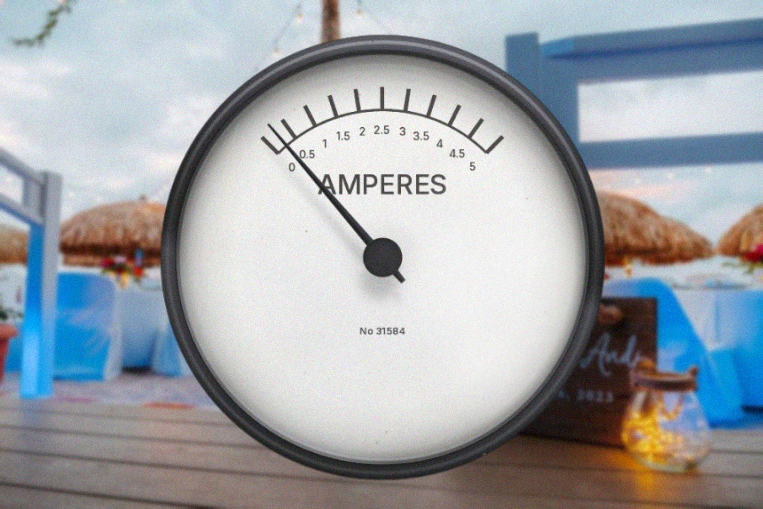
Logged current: **0.25** A
